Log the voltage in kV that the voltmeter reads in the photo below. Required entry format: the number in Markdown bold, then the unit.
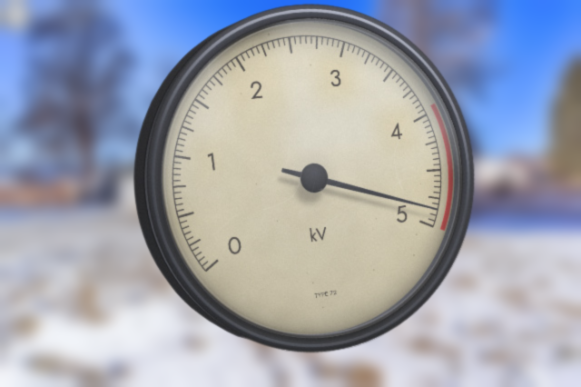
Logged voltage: **4.85** kV
